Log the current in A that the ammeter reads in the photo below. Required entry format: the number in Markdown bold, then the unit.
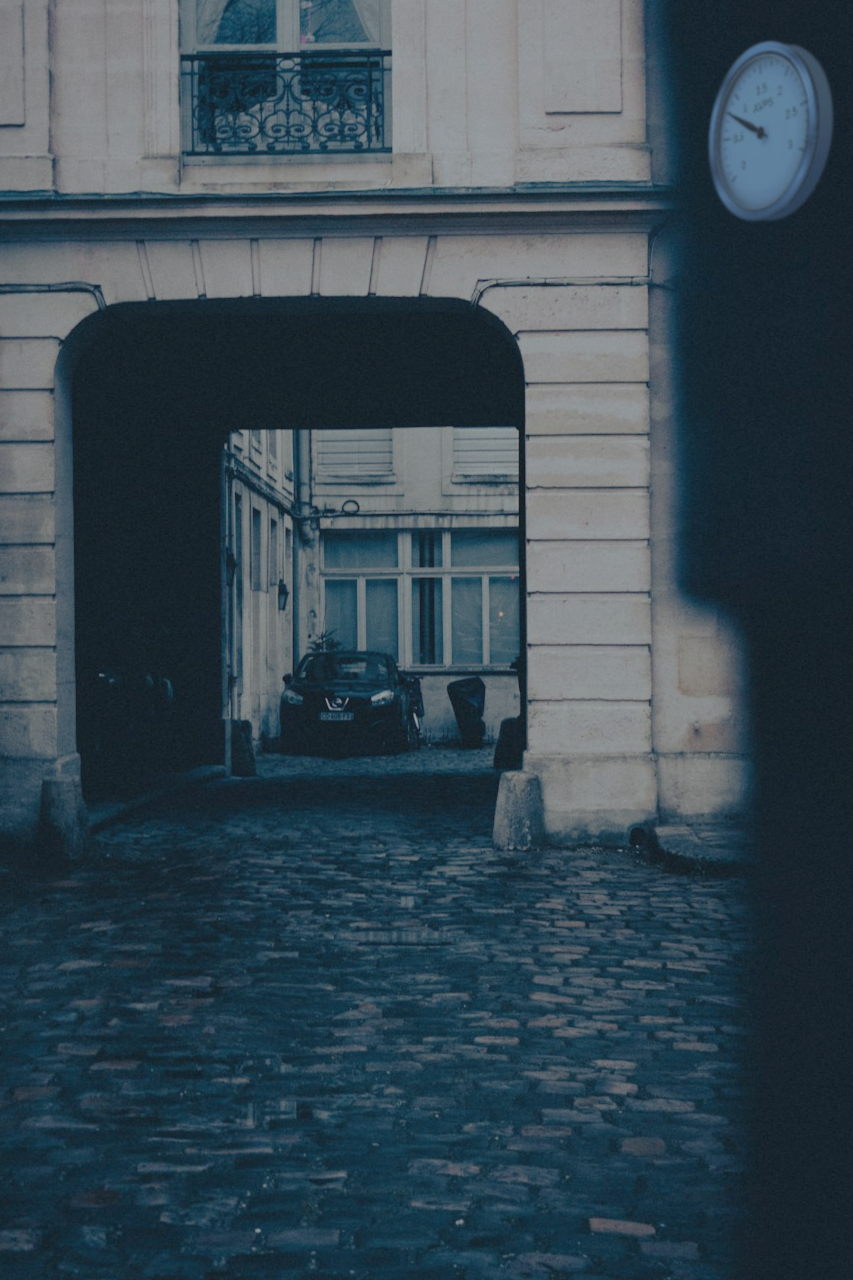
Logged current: **0.8** A
